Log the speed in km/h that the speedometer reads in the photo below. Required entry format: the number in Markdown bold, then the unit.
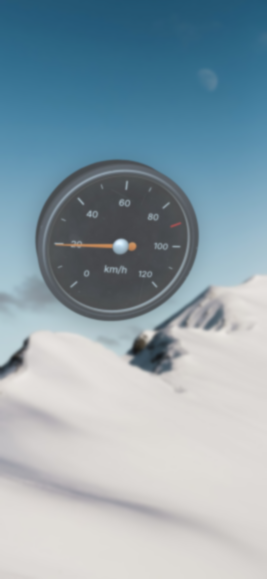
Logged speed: **20** km/h
